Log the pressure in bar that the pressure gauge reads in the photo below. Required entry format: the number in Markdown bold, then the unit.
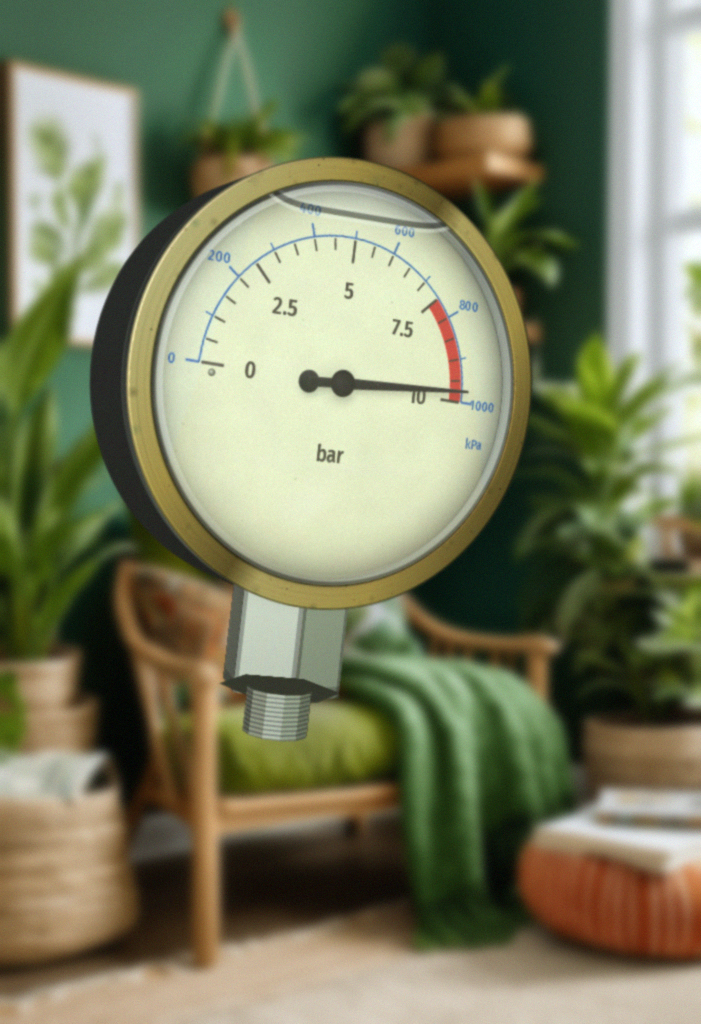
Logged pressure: **9.75** bar
